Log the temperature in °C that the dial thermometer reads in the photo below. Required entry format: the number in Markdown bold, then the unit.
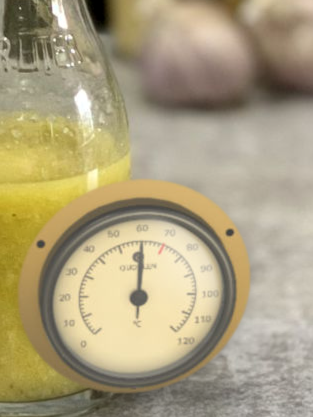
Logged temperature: **60** °C
